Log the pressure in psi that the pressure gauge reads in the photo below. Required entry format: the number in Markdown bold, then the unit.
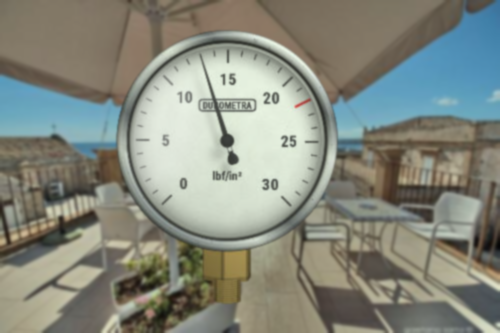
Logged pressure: **13** psi
